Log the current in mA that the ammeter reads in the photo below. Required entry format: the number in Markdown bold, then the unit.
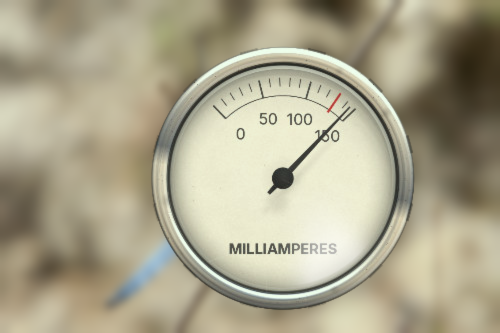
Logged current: **145** mA
